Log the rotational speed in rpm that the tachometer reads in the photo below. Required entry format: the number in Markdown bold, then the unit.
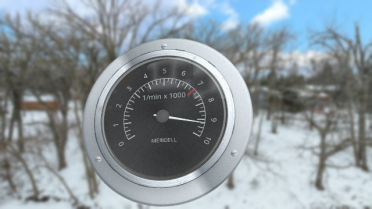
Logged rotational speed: **9250** rpm
